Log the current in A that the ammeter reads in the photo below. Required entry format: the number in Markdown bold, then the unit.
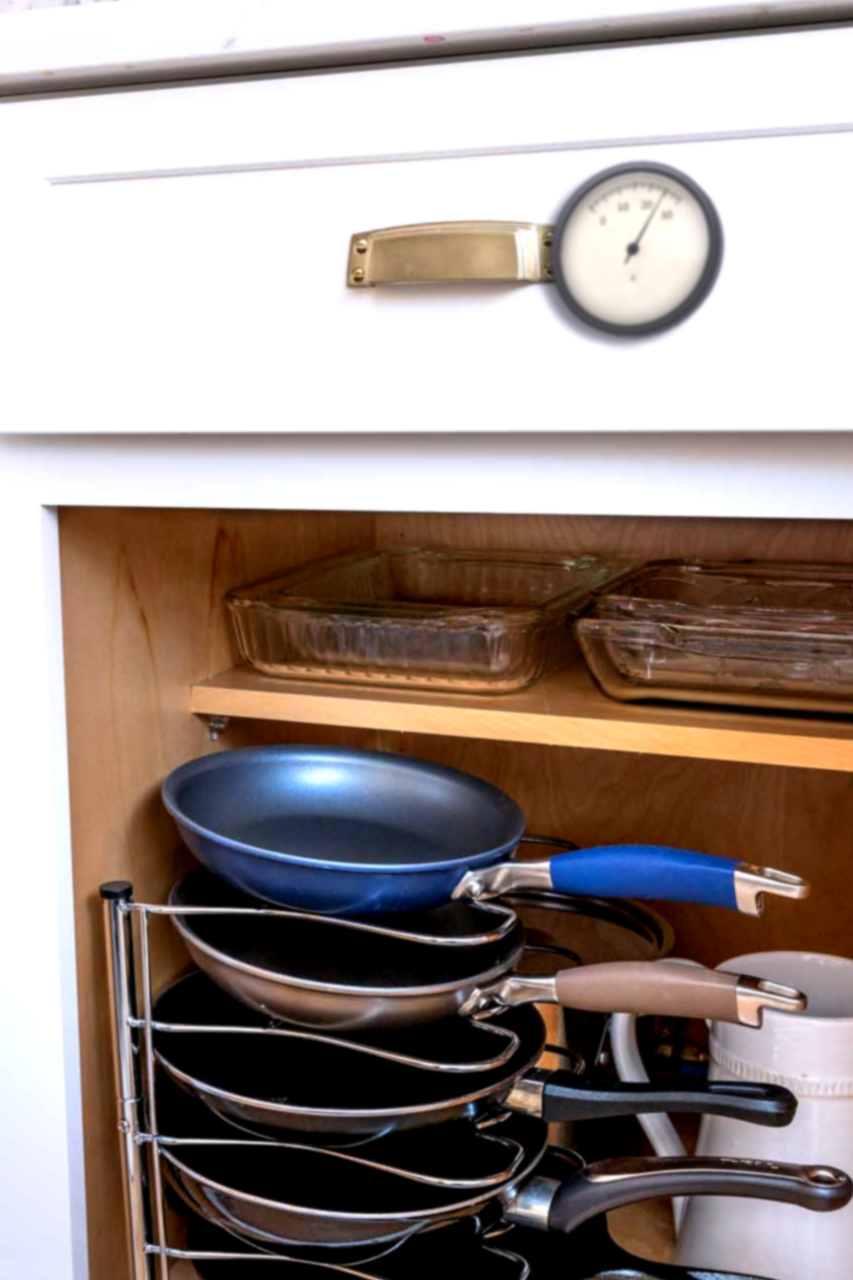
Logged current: **25** A
